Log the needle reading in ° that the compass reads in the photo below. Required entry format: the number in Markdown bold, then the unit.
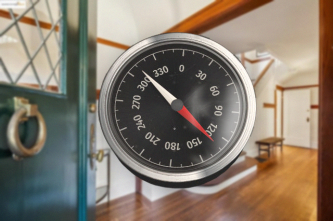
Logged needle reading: **130** °
